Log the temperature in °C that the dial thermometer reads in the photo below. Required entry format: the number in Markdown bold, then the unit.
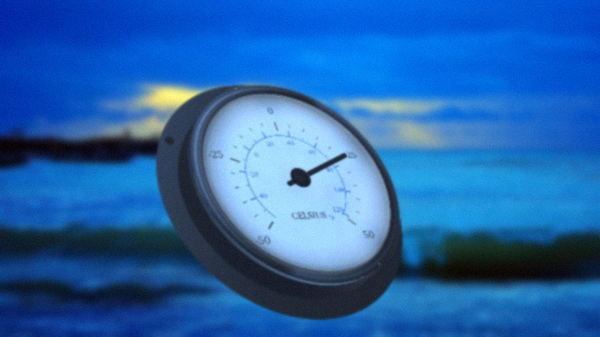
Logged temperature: **25** °C
